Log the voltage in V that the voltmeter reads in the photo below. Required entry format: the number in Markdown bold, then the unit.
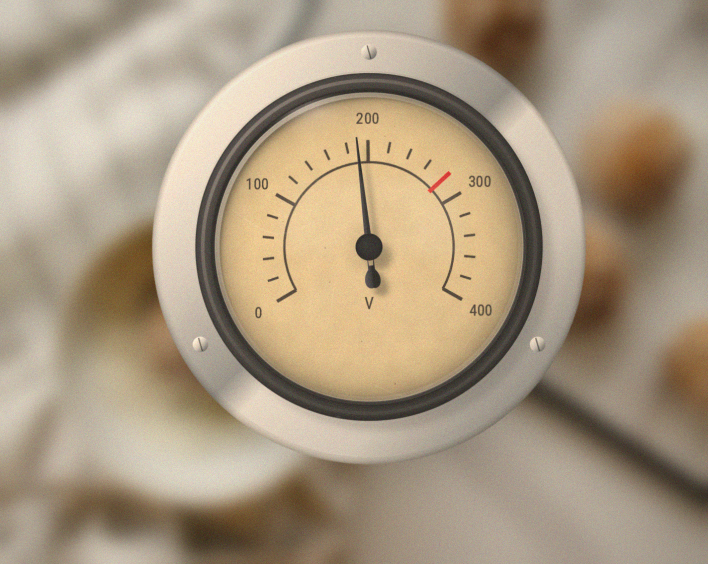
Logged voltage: **190** V
